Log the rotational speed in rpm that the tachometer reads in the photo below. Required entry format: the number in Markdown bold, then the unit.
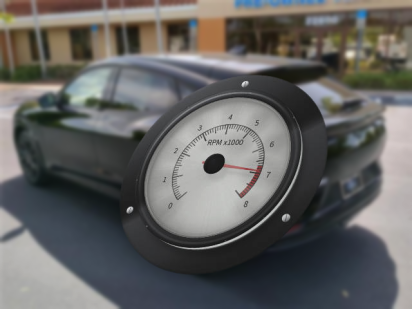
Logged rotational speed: **7000** rpm
